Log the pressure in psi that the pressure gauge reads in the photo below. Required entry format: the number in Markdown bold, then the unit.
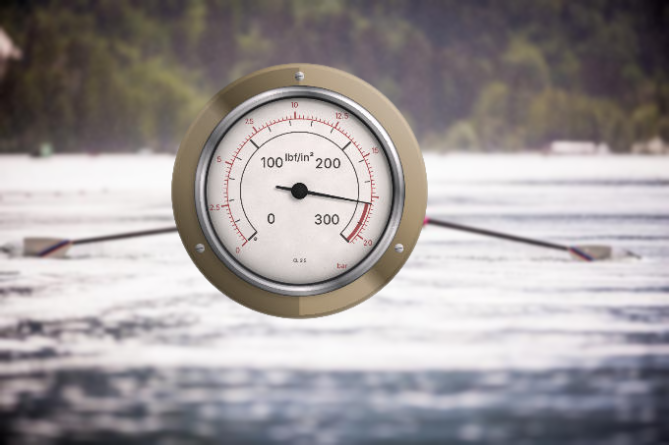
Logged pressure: **260** psi
